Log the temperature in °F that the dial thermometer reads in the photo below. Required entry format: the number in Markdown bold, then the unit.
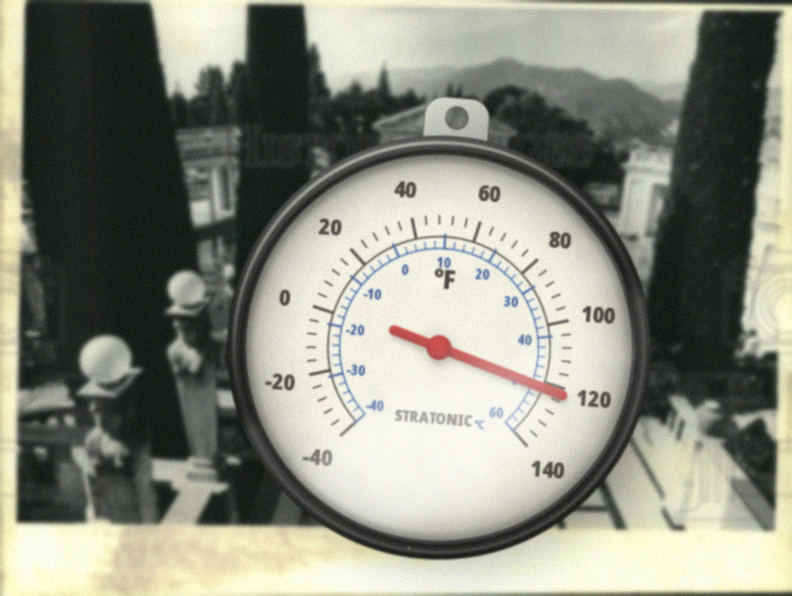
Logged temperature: **122** °F
